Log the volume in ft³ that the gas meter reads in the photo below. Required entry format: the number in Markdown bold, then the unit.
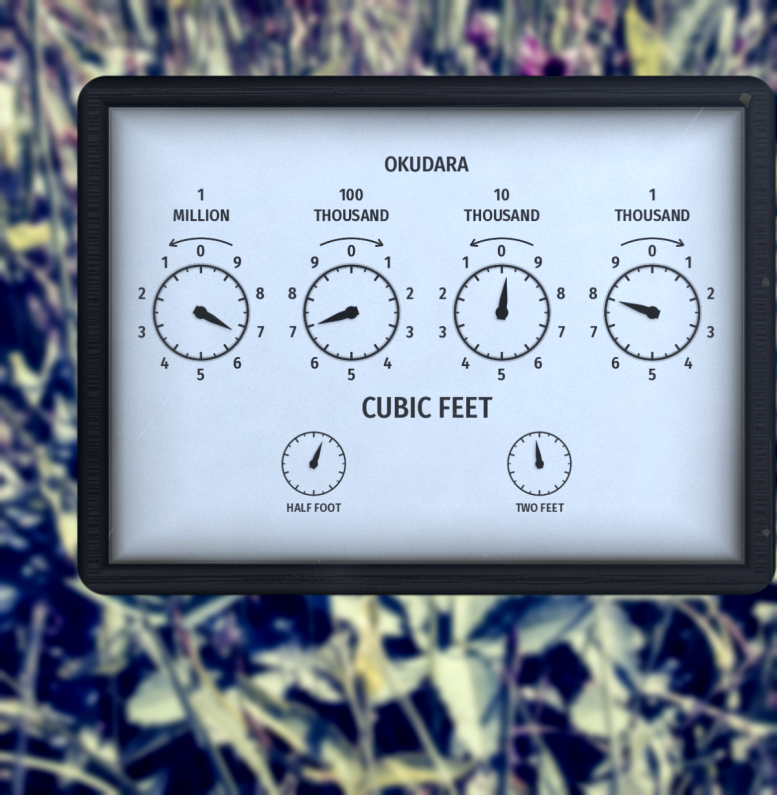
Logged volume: **669800** ft³
